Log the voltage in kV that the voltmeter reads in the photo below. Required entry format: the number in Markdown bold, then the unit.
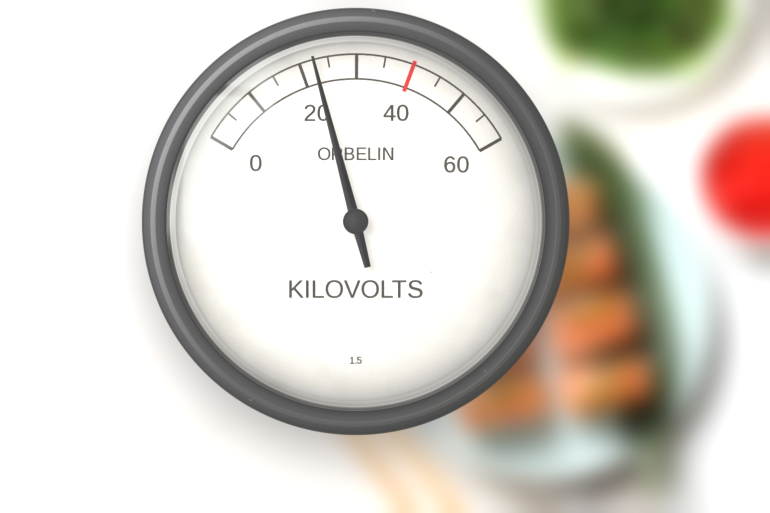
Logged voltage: **22.5** kV
